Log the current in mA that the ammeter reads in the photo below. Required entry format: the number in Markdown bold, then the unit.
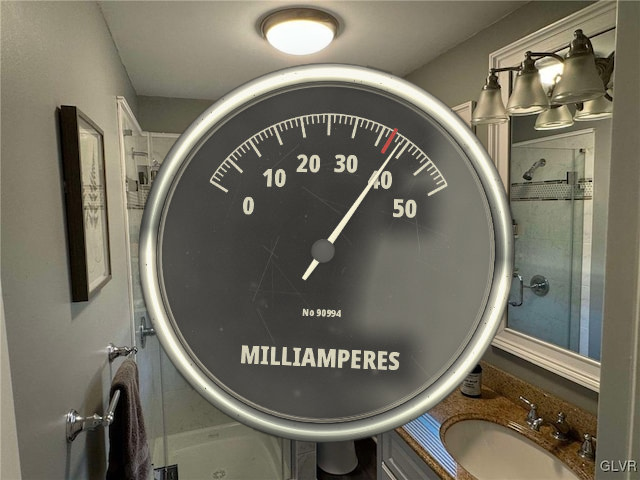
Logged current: **39** mA
